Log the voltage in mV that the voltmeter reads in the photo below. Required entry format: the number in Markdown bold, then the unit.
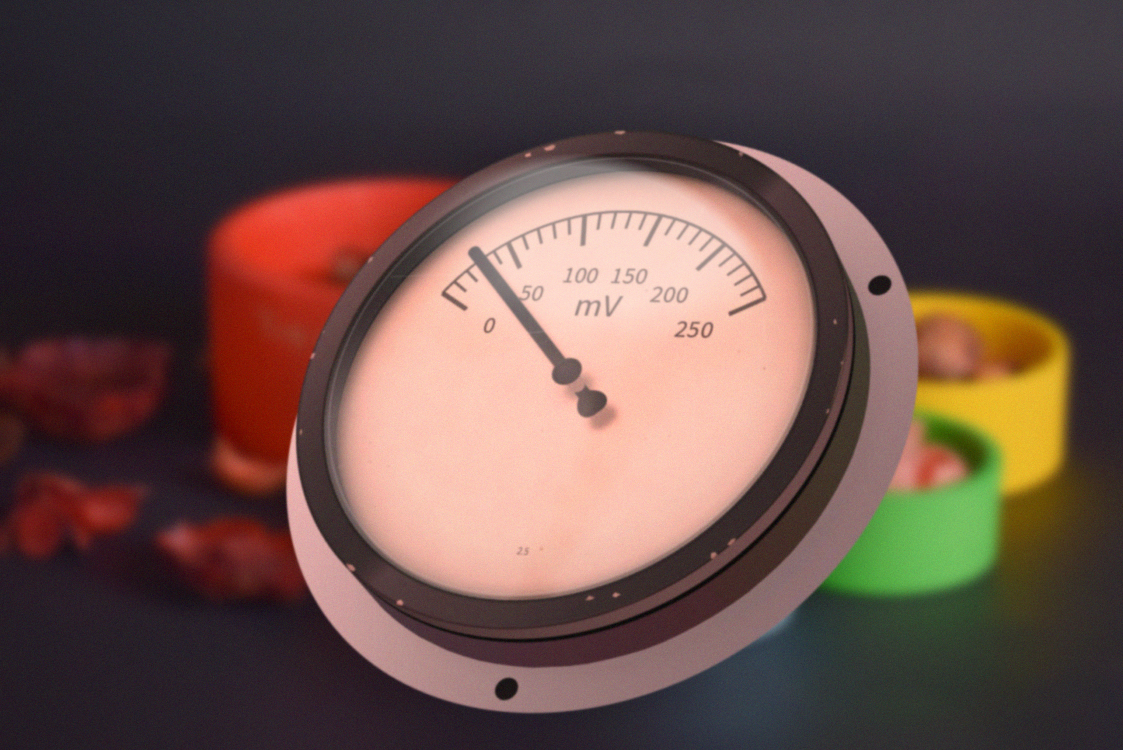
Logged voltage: **30** mV
